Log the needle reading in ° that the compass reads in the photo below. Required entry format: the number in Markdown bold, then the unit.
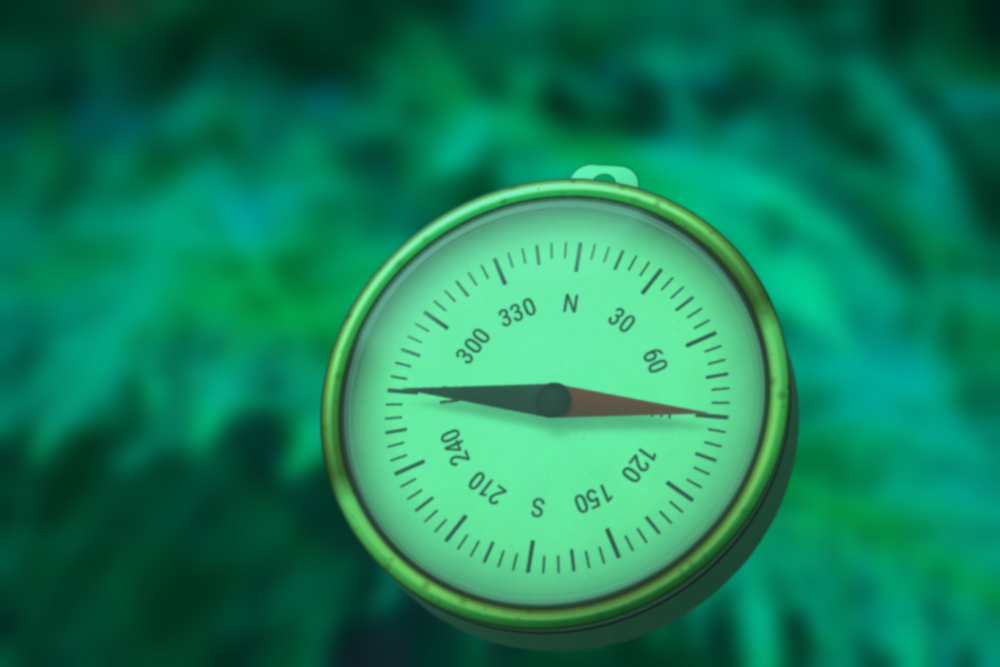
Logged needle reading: **90** °
